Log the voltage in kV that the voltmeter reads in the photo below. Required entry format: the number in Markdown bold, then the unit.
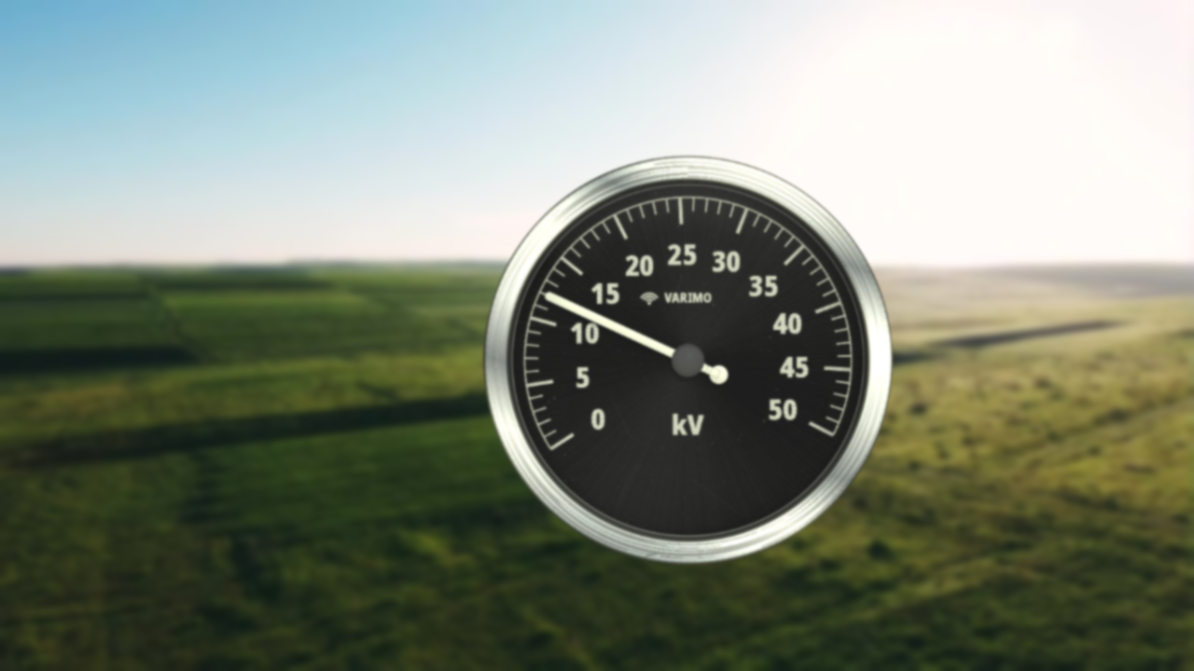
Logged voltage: **12** kV
